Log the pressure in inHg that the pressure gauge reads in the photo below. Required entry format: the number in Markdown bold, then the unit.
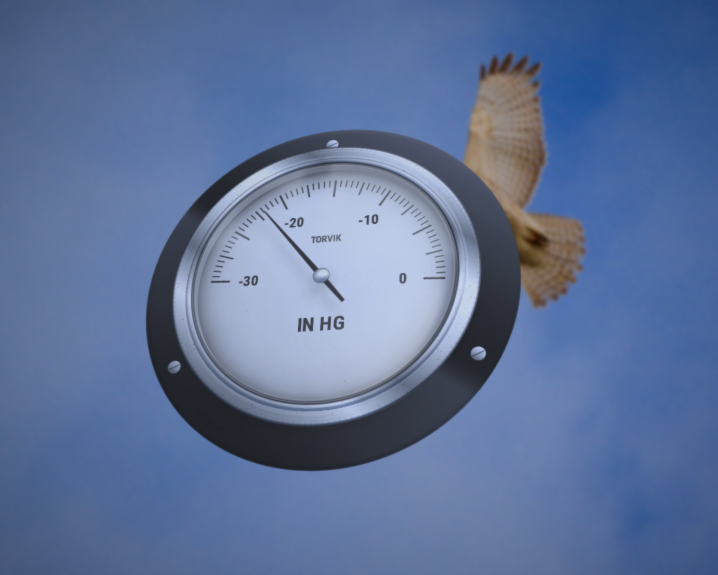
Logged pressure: **-22** inHg
